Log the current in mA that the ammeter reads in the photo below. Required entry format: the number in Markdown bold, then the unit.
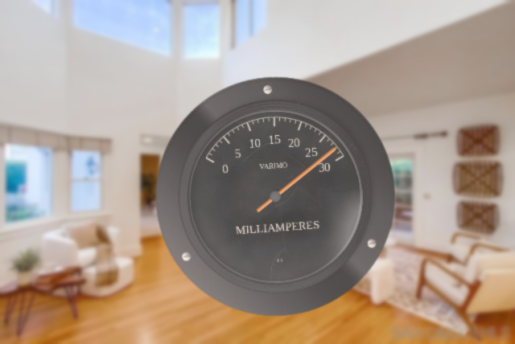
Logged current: **28** mA
